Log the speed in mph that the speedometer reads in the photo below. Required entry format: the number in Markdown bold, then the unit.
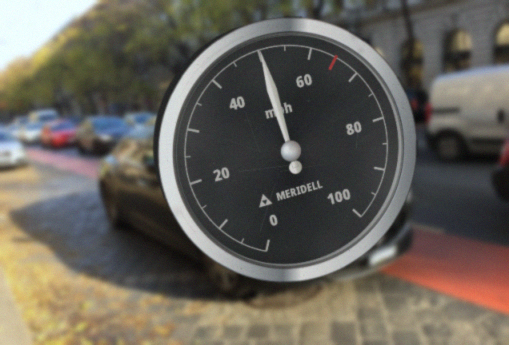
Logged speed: **50** mph
